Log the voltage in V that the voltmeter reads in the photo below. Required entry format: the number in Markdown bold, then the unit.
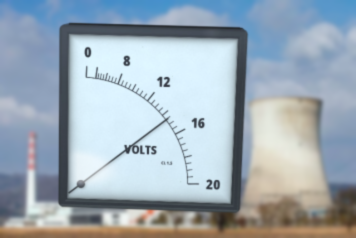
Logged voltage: **14.5** V
